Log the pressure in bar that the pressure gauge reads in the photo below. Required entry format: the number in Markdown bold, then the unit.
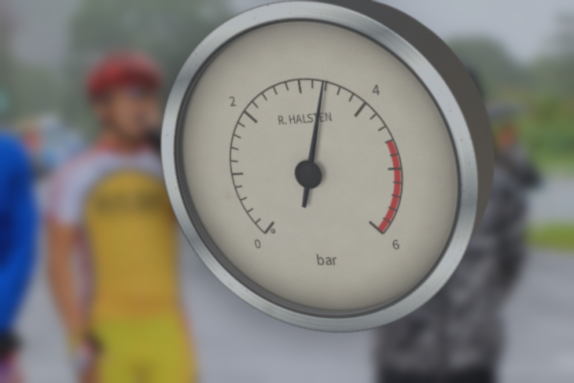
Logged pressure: **3.4** bar
